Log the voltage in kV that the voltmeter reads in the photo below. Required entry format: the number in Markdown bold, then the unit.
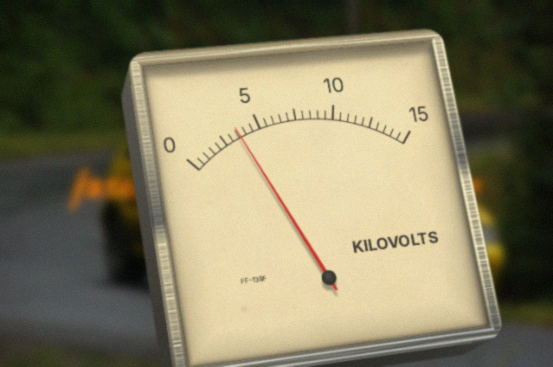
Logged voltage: **3.5** kV
